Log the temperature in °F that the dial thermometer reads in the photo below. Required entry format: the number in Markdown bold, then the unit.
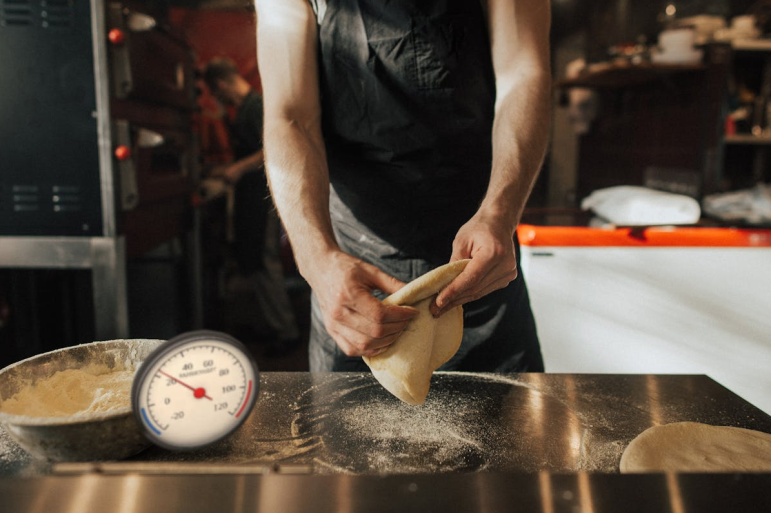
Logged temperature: **24** °F
